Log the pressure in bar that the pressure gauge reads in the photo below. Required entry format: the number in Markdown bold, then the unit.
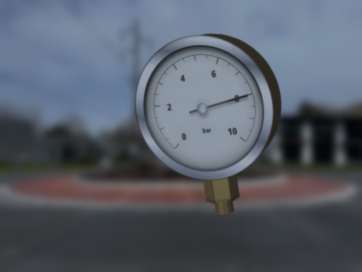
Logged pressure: **8** bar
